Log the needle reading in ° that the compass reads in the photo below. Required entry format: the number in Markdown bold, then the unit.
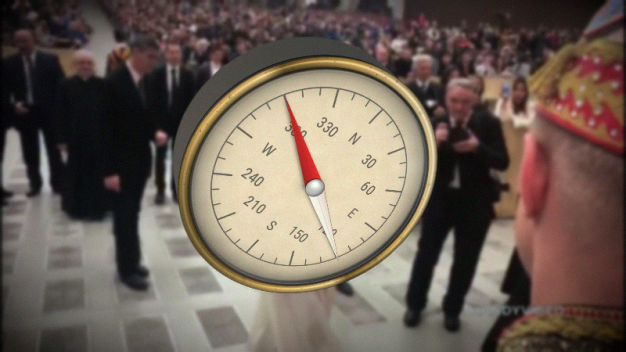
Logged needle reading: **300** °
